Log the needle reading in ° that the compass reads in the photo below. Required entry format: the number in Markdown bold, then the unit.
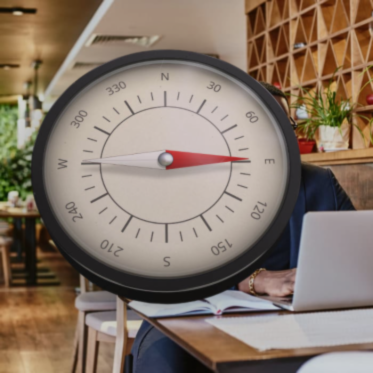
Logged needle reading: **90** °
